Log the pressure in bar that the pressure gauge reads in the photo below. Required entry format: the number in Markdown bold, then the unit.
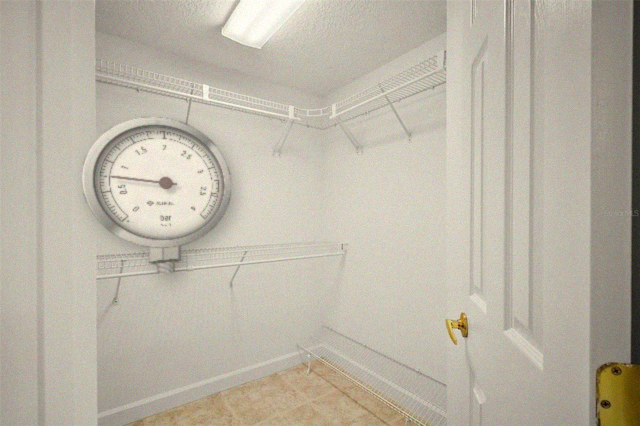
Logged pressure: **0.75** bar
